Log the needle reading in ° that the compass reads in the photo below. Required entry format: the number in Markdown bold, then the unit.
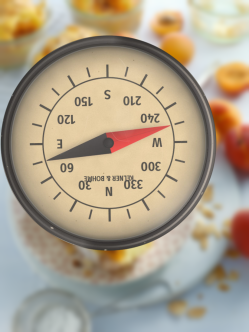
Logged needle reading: **255** °
